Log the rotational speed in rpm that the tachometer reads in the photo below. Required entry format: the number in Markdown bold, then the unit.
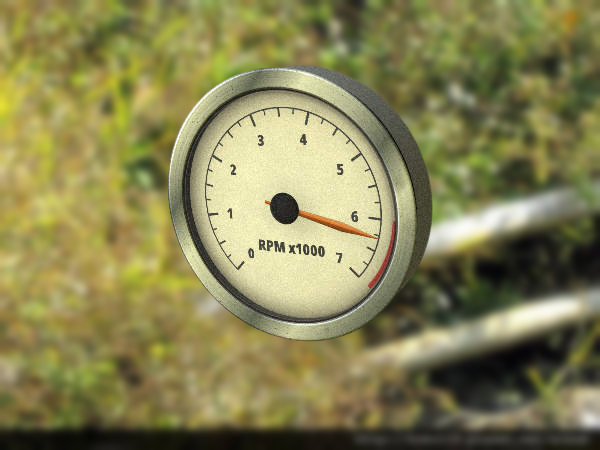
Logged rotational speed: **6250** rpm
